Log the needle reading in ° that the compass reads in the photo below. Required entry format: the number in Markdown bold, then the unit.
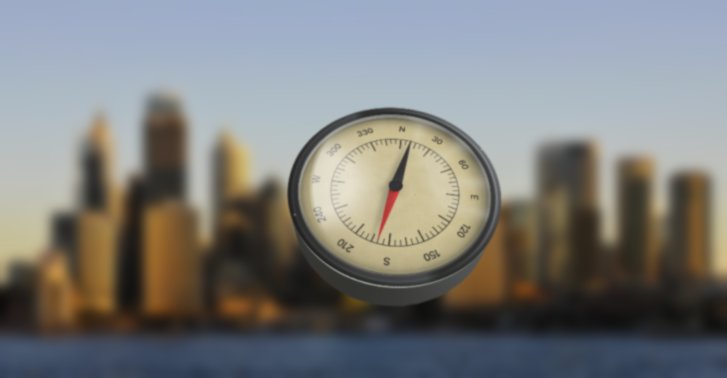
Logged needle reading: **190** °
